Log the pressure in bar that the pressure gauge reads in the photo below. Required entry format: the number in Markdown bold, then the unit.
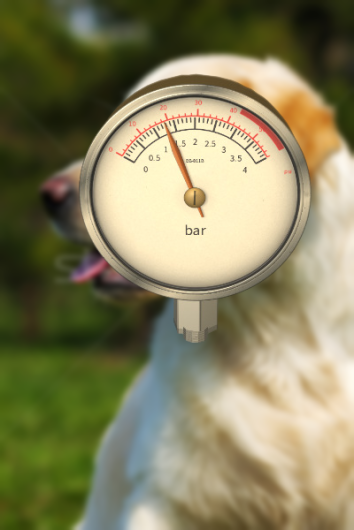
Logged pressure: **1.3** bar
